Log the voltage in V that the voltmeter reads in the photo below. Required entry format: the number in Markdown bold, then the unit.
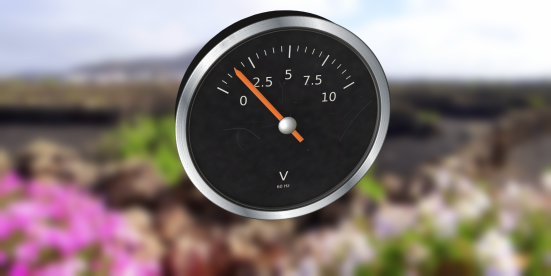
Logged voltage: **1.5** V
